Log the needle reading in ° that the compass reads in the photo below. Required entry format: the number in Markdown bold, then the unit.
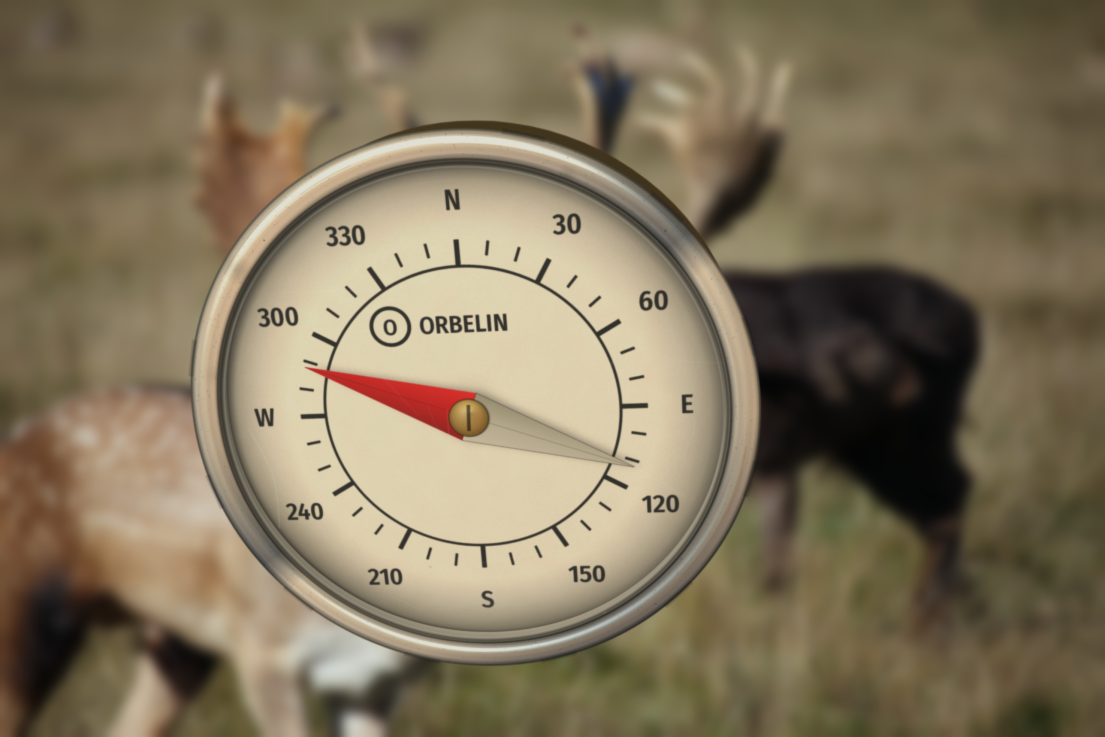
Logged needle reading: **290** °
